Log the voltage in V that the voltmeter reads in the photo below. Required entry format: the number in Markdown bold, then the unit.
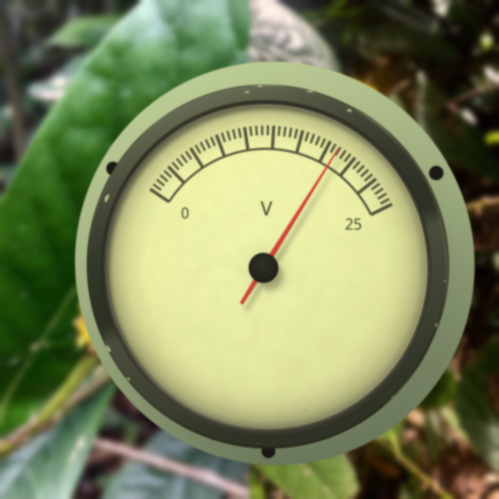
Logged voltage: **18.5** V
